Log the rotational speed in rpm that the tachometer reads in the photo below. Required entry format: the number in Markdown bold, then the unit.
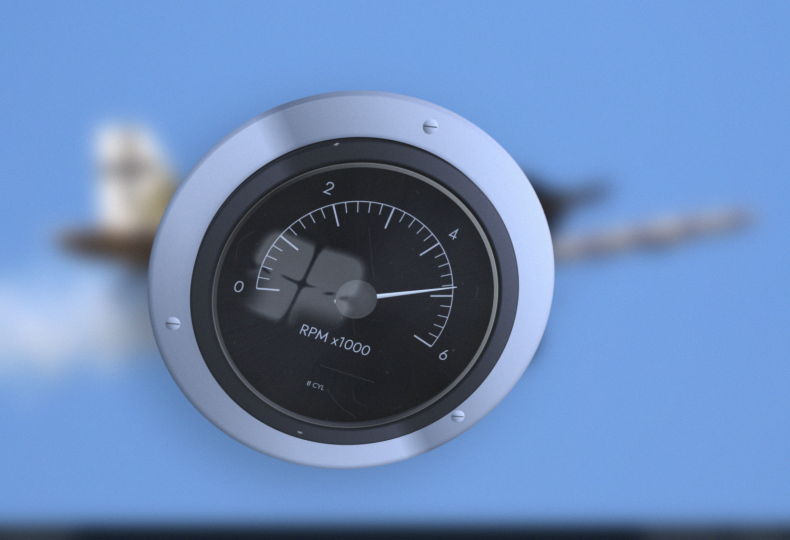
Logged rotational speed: **4800** rpm
